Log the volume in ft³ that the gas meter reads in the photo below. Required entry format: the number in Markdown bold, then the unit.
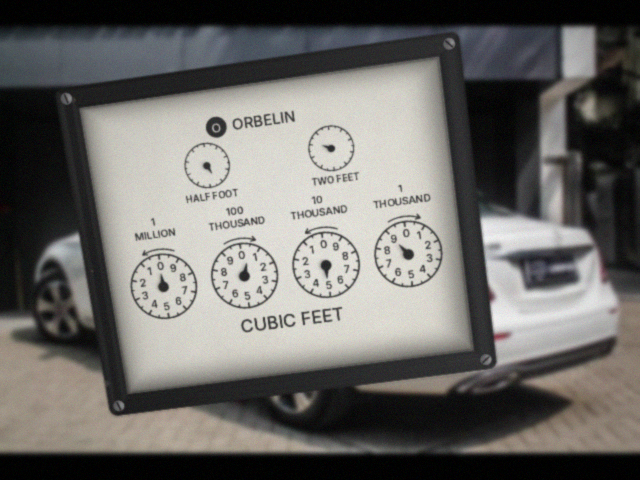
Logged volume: **4900** ft³
